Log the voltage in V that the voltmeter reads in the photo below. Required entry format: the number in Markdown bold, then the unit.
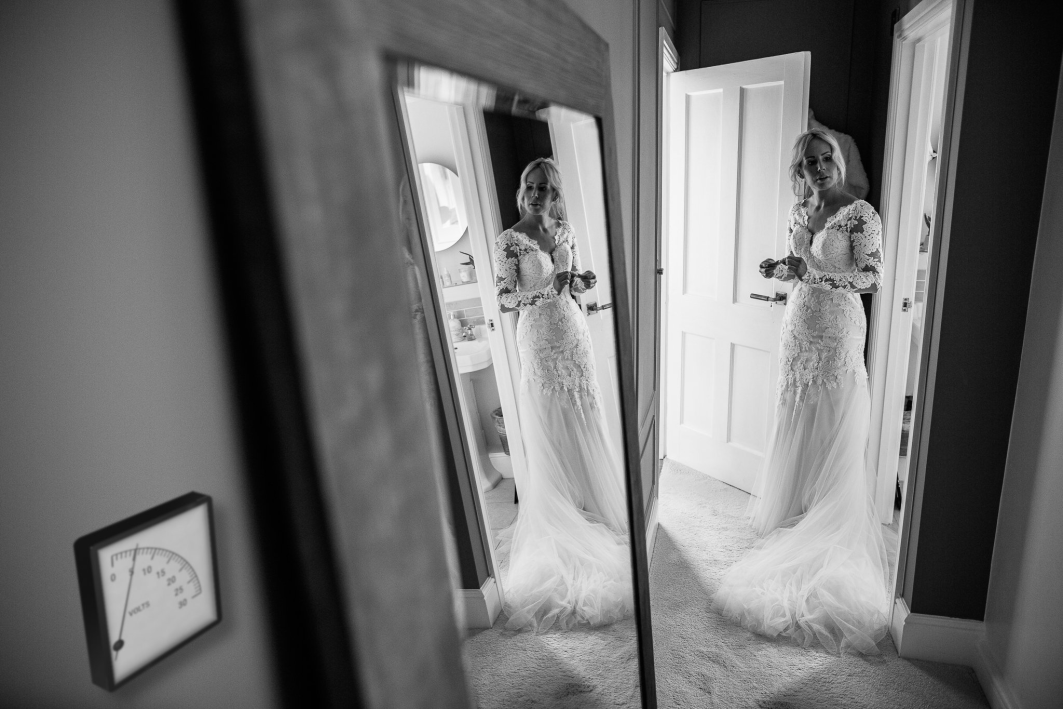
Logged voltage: **5** V
